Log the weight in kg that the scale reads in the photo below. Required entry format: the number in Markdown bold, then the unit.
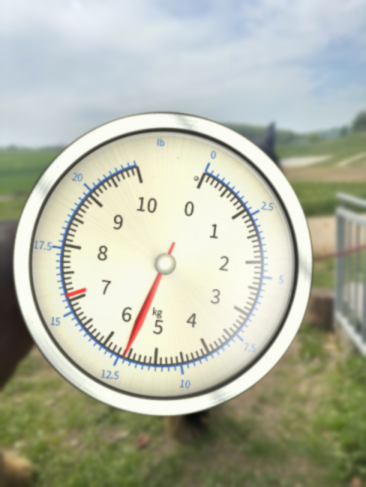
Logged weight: **5.6** kg
